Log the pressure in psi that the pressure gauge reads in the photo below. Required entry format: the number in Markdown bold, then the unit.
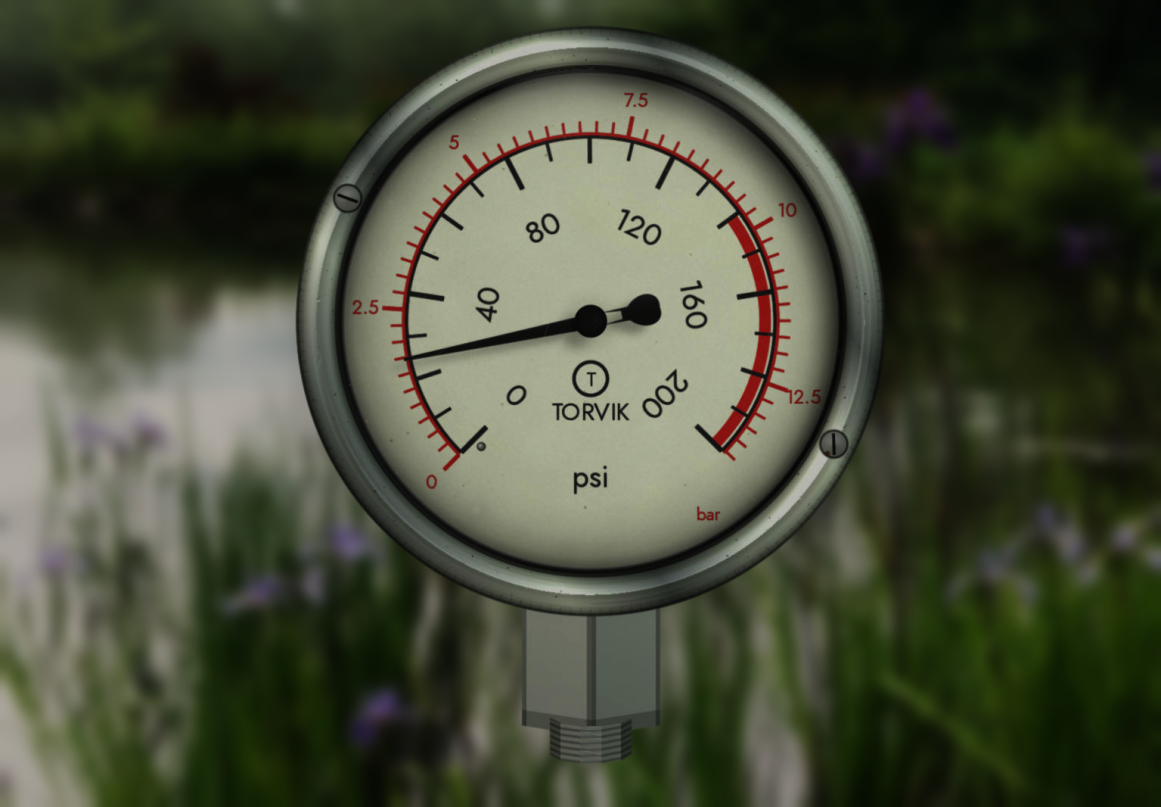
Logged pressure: **25** psi
